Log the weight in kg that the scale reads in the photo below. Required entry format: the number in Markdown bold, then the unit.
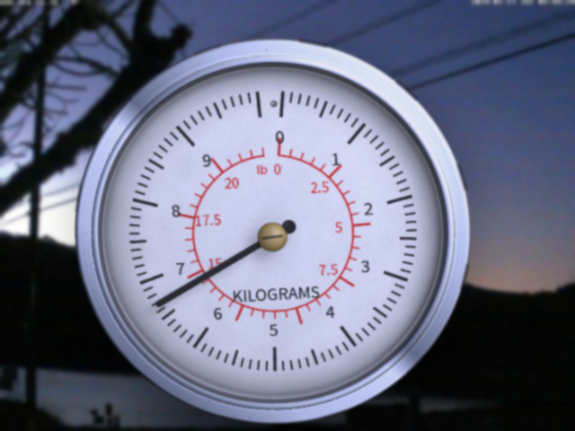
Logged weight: **6.7** kg
